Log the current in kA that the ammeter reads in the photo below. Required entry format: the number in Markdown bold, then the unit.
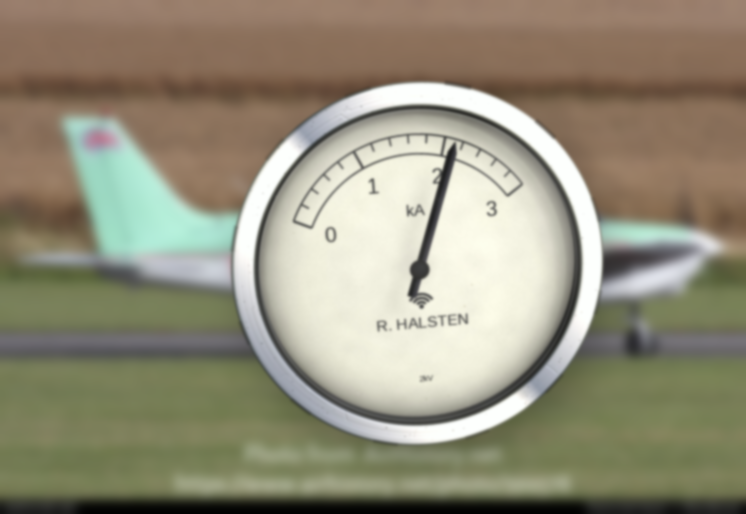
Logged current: **2.1** kA
